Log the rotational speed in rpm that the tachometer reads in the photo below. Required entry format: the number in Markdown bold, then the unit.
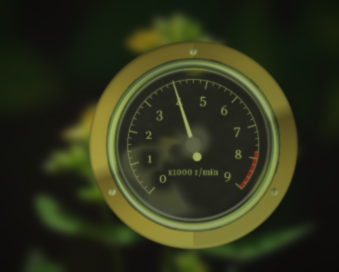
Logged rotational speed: **4000** rpm
